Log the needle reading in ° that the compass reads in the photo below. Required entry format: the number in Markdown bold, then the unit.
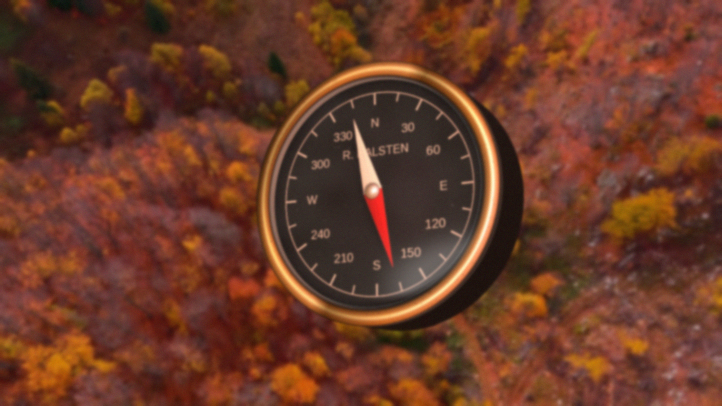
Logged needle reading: **165** °
